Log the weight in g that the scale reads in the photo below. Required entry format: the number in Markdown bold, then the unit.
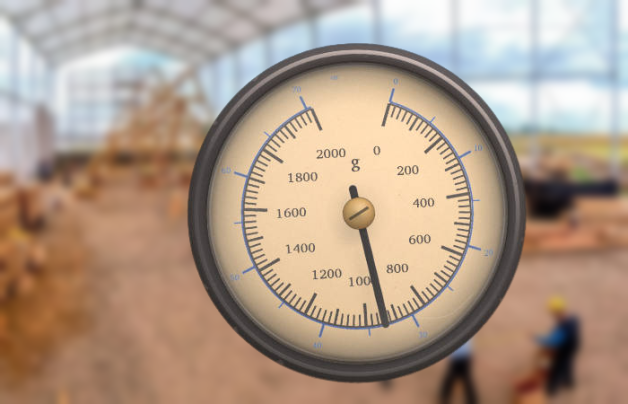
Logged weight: **940** g
